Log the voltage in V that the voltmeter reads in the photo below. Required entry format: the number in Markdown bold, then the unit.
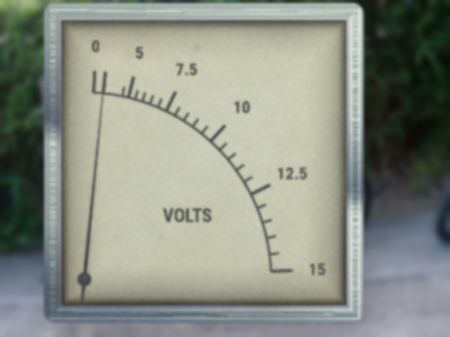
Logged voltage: **2.5** V
